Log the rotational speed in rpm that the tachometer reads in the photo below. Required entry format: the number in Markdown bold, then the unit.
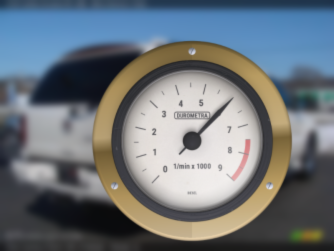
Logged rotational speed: **6000** rpm
